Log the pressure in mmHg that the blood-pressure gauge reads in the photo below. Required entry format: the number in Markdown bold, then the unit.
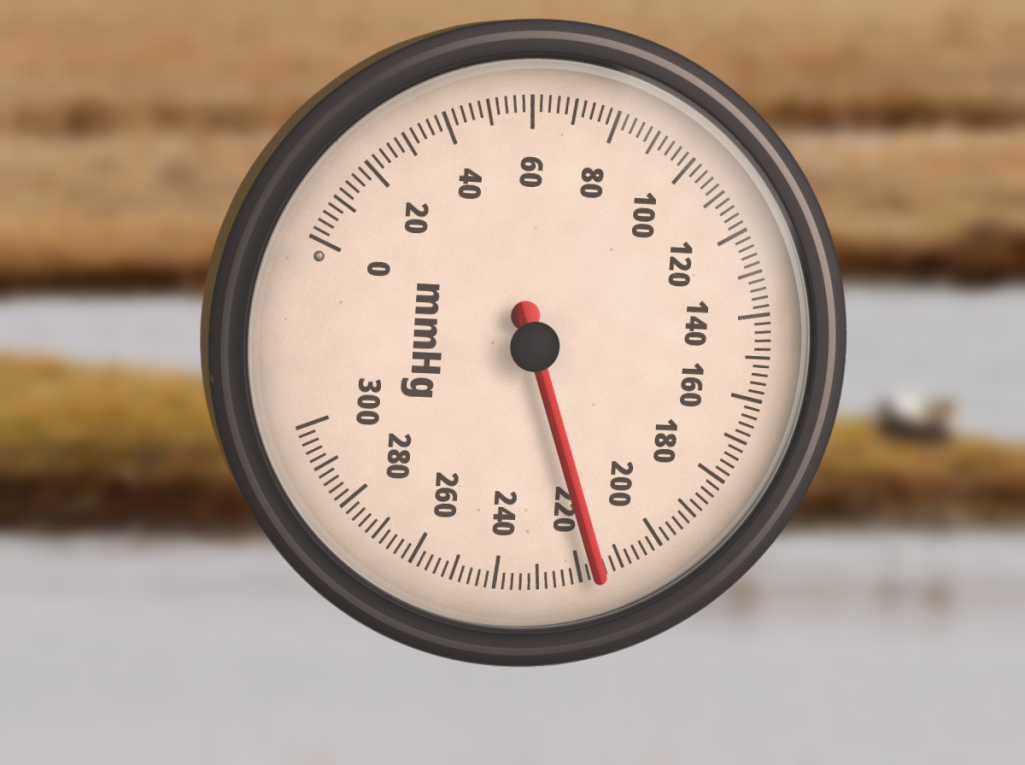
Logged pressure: **216** mmHg
